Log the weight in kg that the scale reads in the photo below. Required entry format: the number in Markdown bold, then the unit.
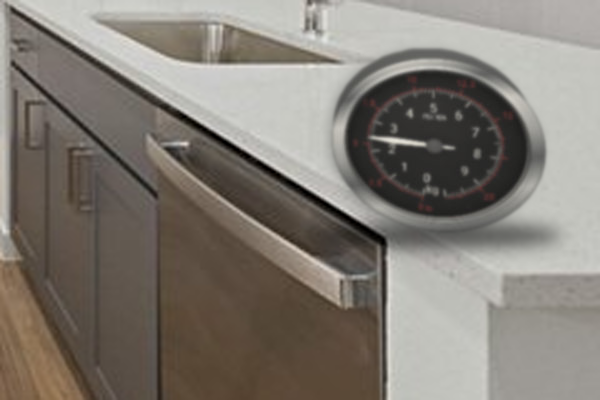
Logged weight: **2.5** kg
